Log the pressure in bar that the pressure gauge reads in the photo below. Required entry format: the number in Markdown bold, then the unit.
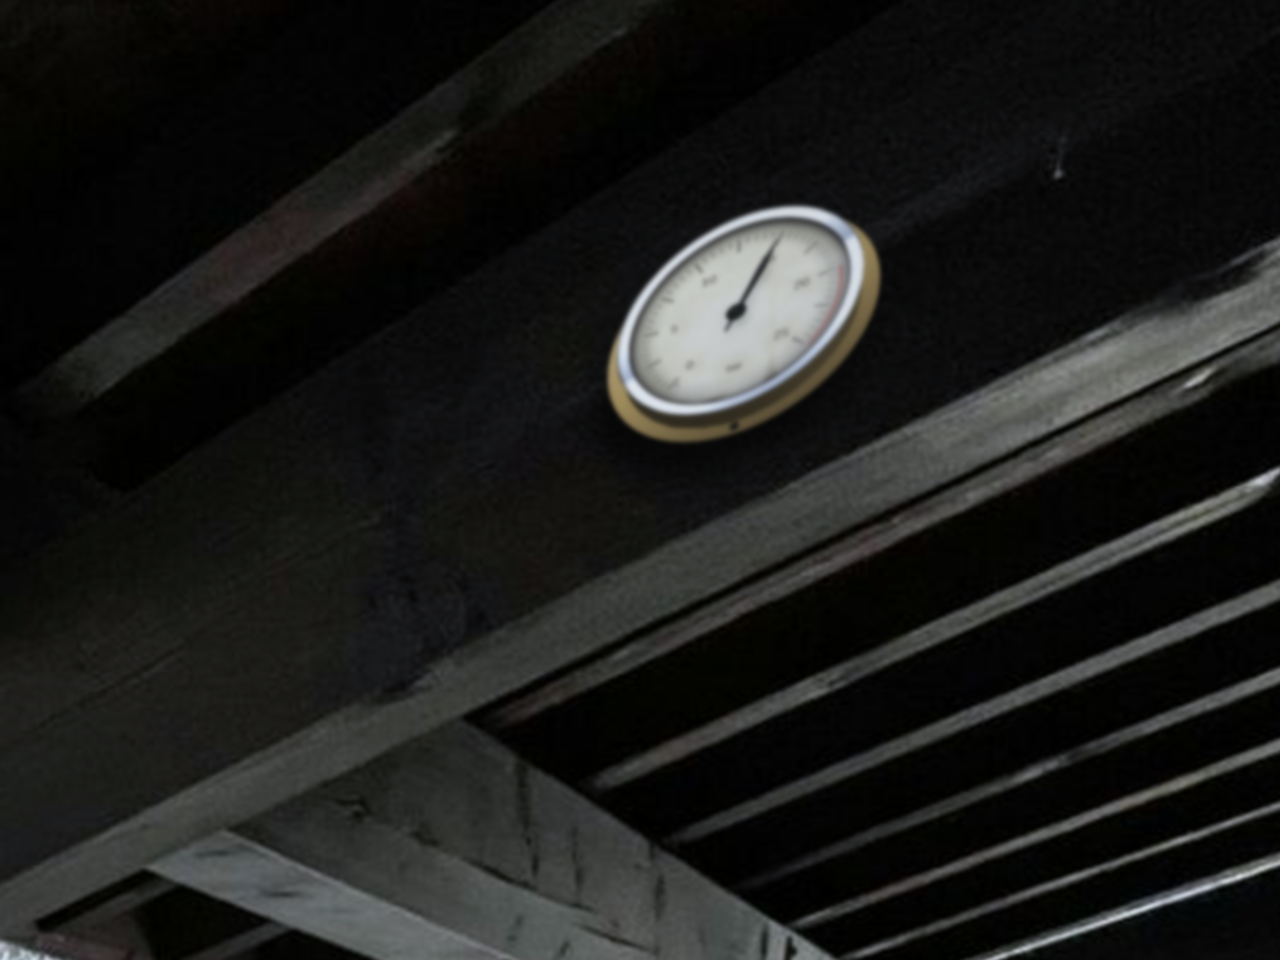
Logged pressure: **15** bar
